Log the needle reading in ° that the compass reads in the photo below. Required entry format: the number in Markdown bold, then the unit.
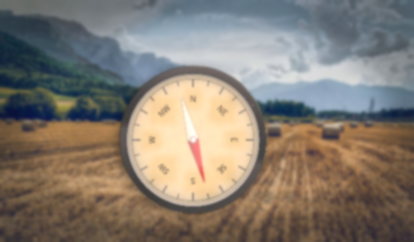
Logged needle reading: **165** °
